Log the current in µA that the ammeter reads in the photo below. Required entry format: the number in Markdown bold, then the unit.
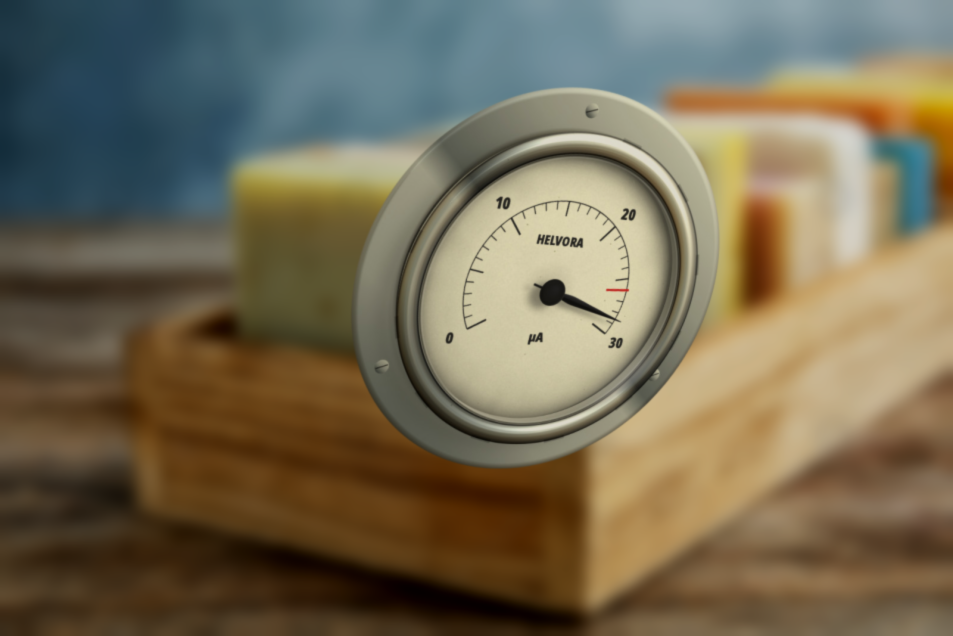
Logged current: **28.5** µA
